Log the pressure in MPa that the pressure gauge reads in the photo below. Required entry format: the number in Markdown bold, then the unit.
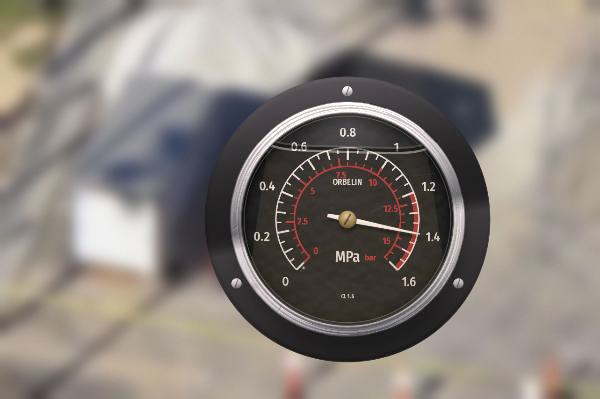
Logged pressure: **1.4** MPa
